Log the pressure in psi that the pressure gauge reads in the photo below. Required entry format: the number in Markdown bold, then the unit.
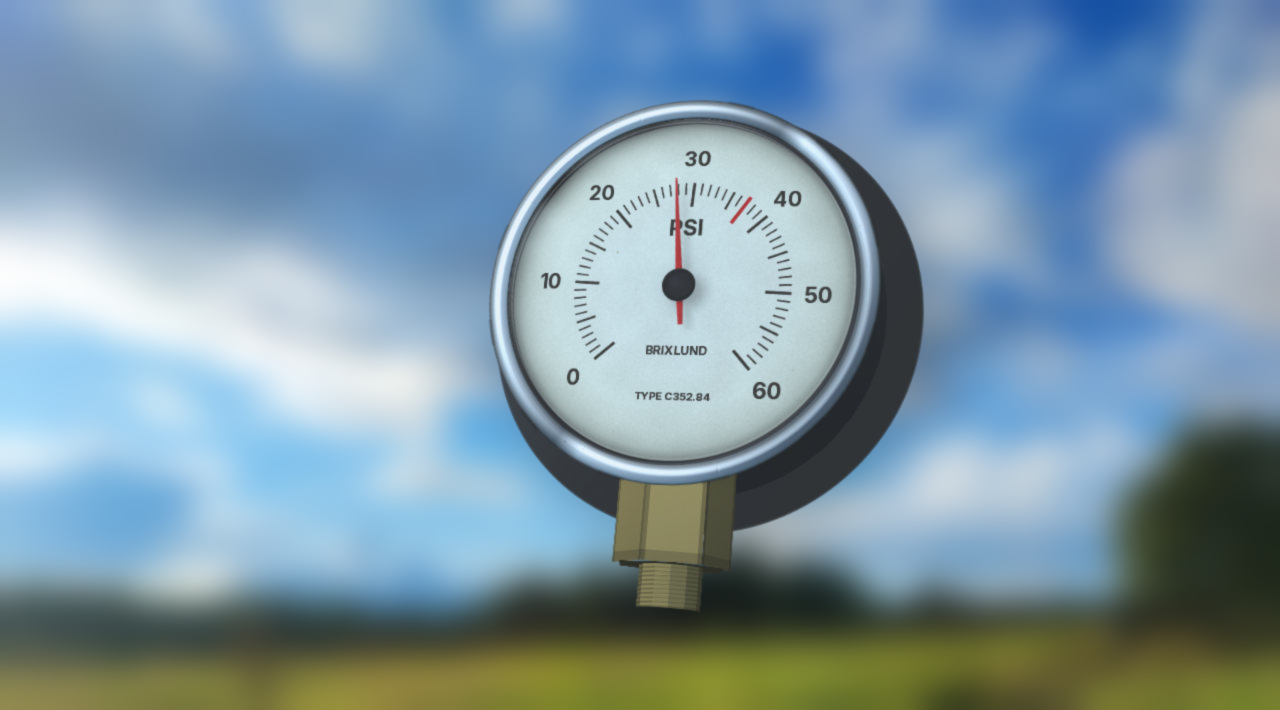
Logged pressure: **28** psi
